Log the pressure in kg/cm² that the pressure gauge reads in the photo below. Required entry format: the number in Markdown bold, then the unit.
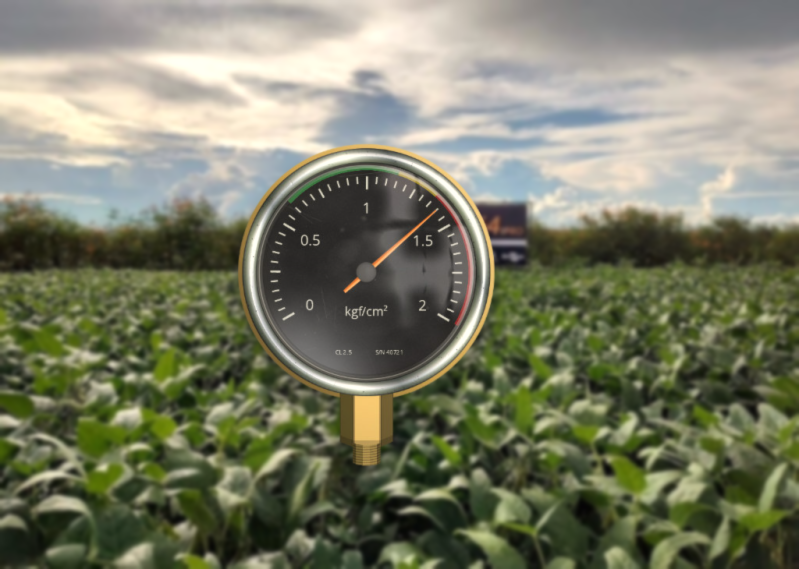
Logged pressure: **1.4** kg/cm²
